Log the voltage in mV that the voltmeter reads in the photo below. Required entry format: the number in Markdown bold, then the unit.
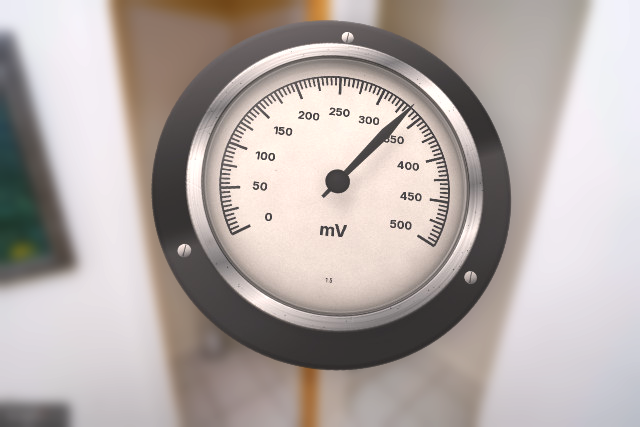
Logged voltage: **335** mV
